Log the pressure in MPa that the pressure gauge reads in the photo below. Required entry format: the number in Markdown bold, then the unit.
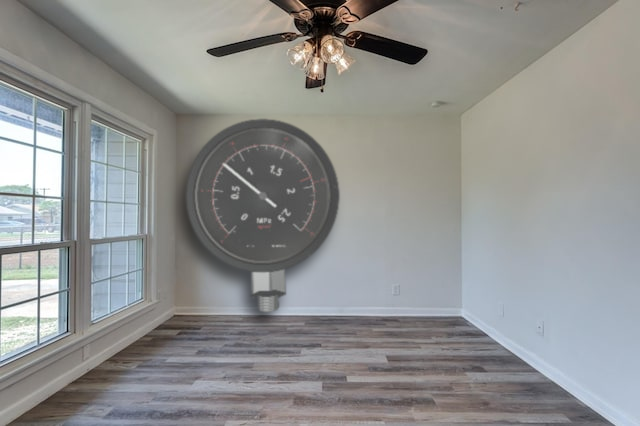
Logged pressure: **0.8** MPa
